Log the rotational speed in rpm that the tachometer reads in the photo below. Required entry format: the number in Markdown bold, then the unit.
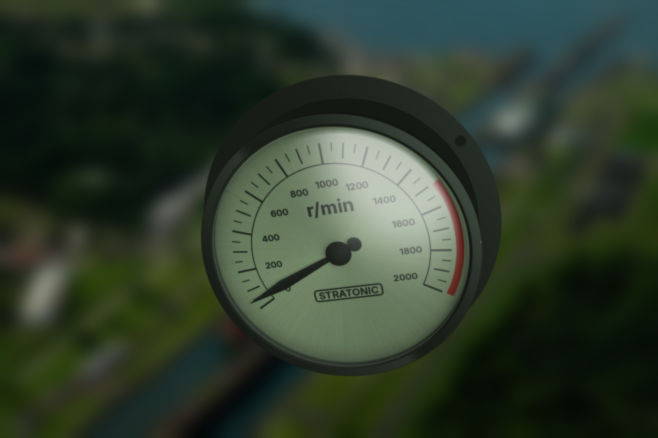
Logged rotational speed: **50** rpm
